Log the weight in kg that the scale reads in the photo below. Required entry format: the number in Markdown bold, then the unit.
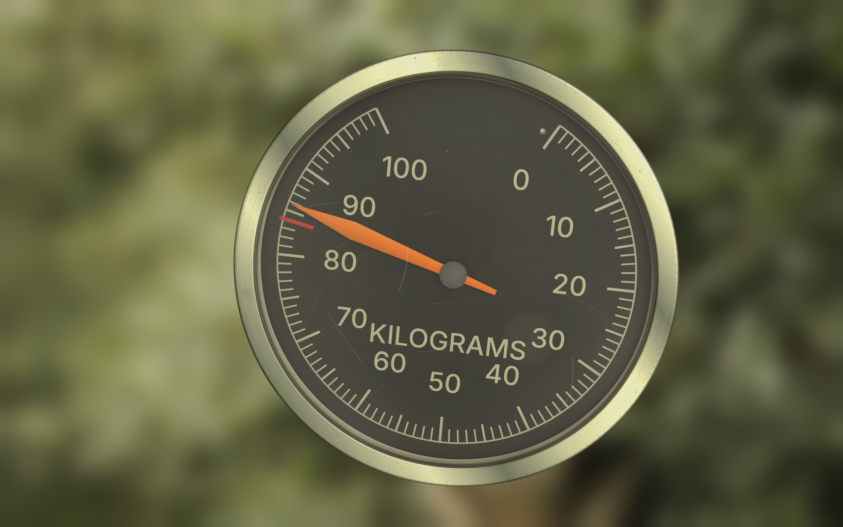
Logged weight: **86** kg
